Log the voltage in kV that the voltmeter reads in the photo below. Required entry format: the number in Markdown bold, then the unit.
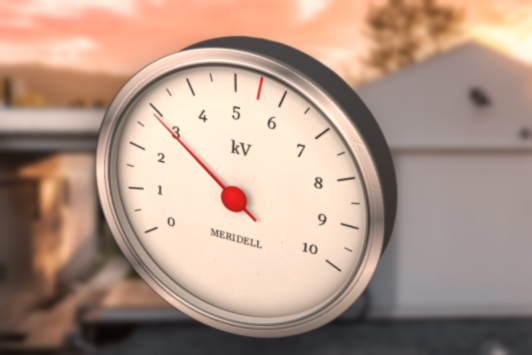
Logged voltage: **3** kV
